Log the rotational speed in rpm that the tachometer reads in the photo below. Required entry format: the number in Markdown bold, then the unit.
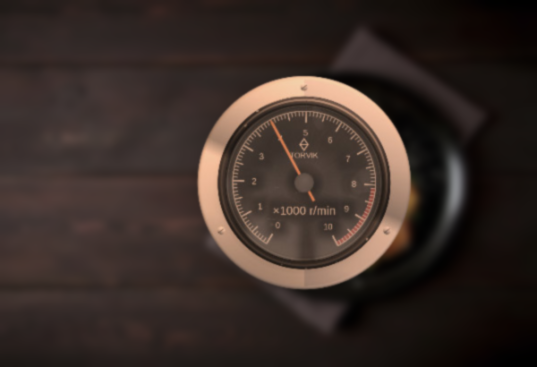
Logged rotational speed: **4000** rpm
